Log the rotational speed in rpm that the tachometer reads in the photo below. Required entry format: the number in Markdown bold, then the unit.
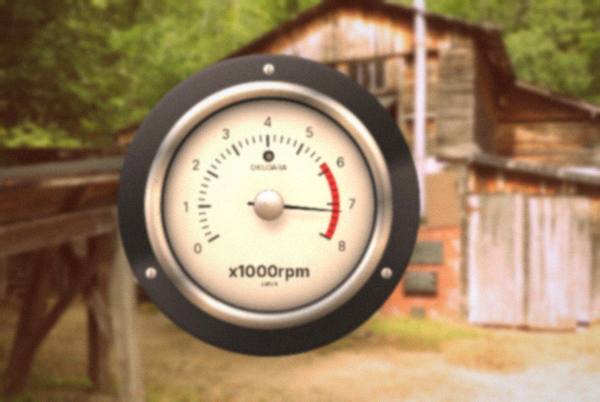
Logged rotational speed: **7200** rpm
